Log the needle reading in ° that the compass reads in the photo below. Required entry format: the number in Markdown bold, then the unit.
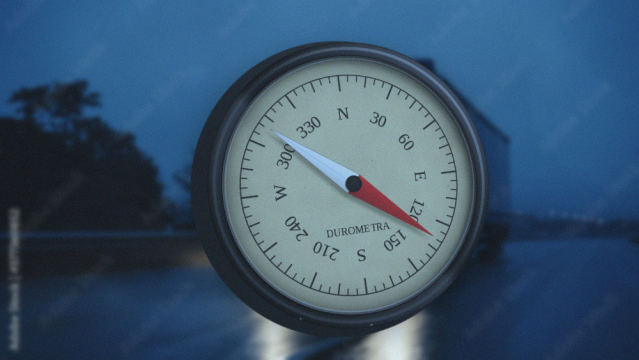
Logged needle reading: **130** °
